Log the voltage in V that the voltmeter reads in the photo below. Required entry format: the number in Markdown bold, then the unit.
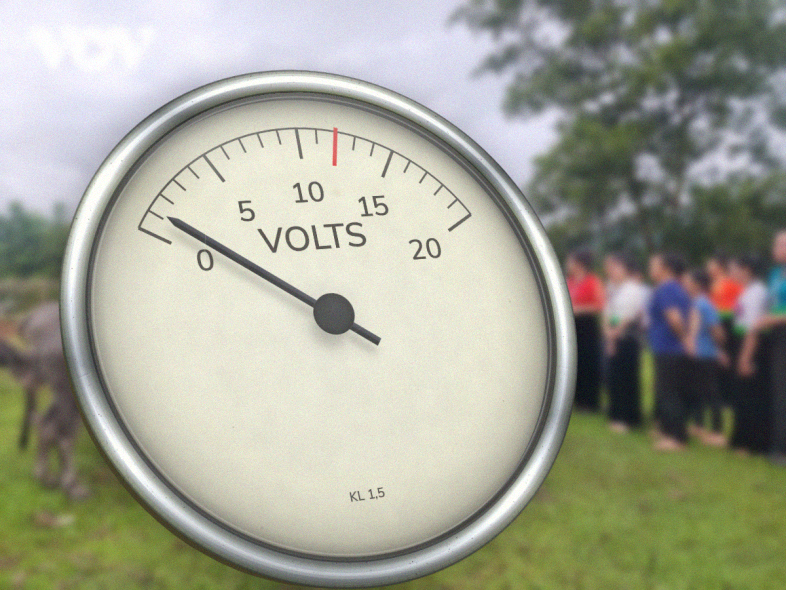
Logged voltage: **1** V
